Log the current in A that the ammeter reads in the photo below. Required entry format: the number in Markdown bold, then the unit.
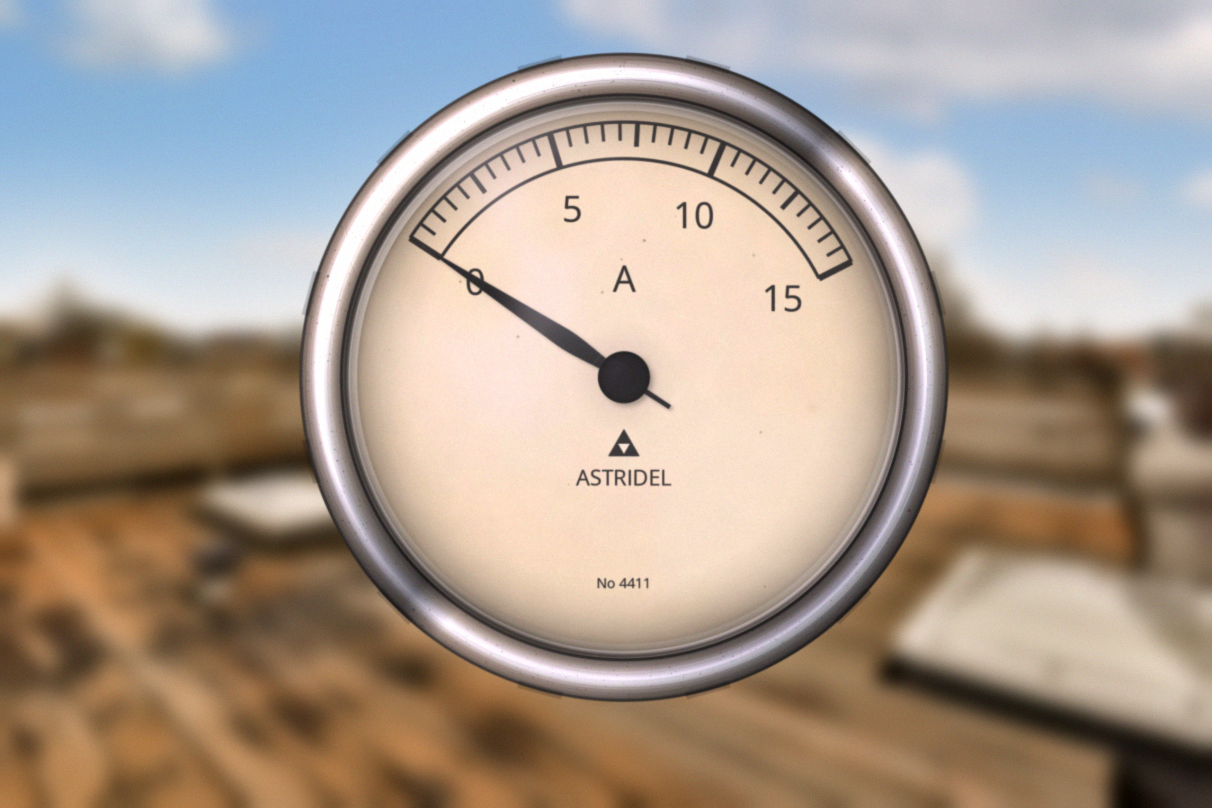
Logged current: **0** A
